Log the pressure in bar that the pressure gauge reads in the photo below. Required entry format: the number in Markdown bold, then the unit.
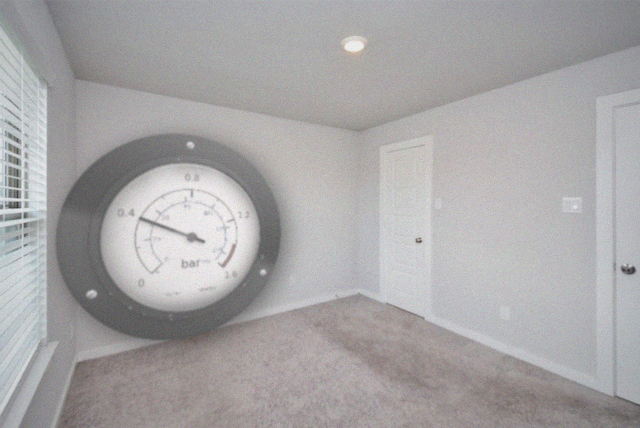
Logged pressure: **0.4** bar
